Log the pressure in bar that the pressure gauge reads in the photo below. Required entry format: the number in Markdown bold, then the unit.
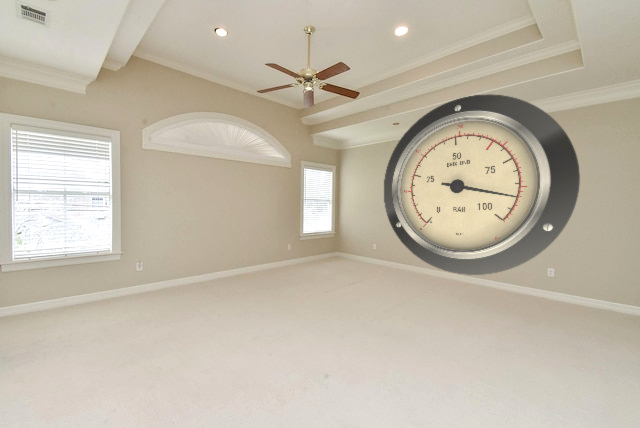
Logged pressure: **90** bar
